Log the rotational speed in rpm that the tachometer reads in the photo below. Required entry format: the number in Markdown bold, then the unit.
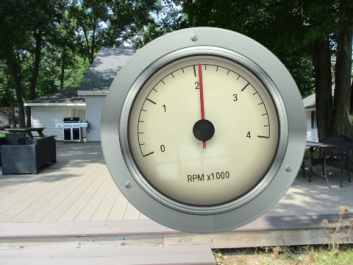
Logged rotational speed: **2100** rpm
